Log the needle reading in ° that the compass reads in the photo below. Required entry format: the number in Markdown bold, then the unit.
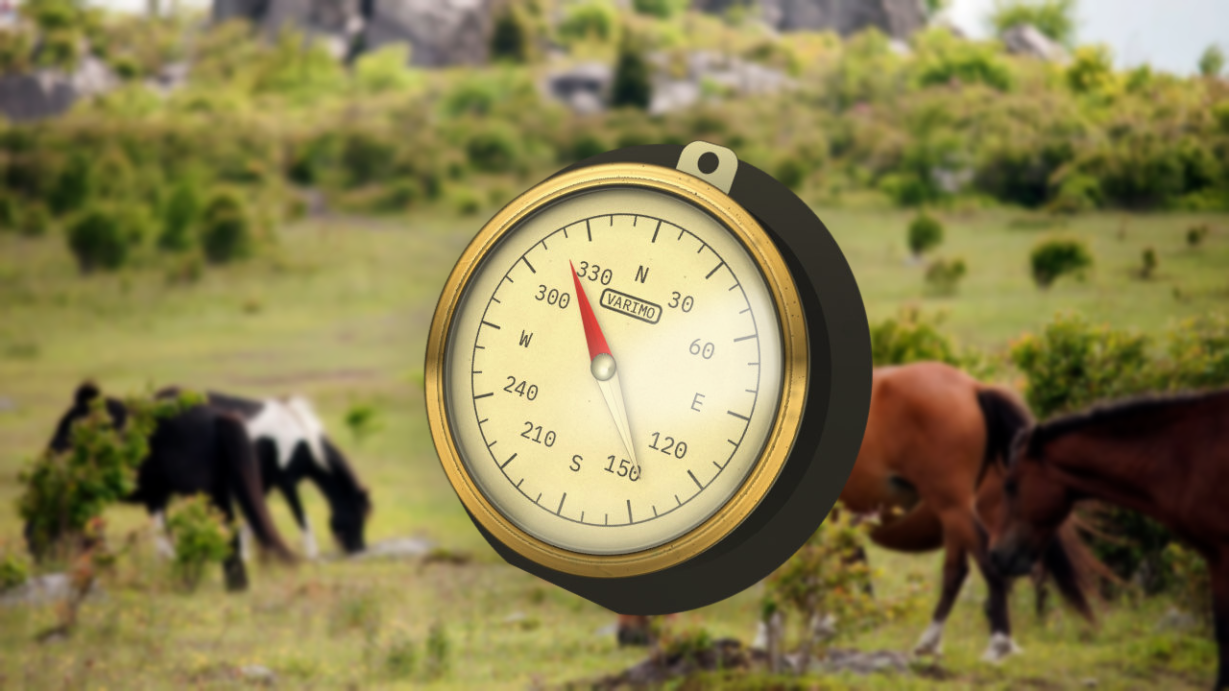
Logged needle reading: **320** °
